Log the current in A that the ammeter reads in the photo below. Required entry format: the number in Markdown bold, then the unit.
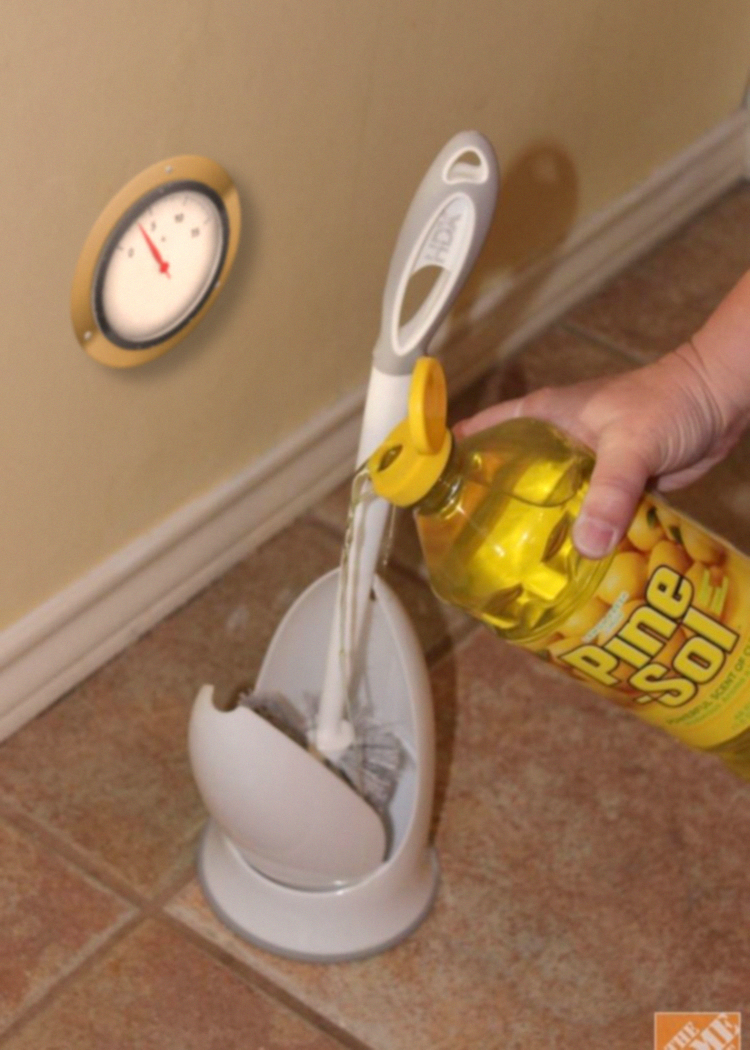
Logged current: **3** A
